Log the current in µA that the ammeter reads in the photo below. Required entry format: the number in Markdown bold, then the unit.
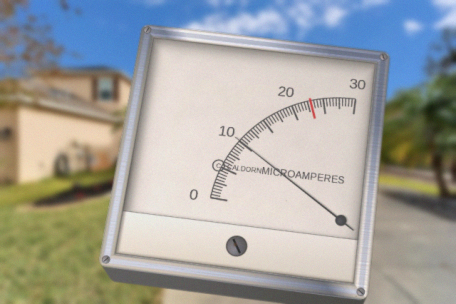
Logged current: **10** µA
